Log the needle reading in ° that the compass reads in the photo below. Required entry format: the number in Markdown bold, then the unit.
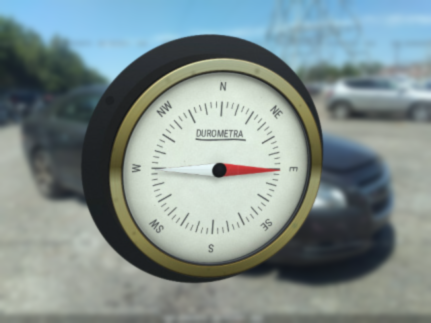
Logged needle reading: **90** °
